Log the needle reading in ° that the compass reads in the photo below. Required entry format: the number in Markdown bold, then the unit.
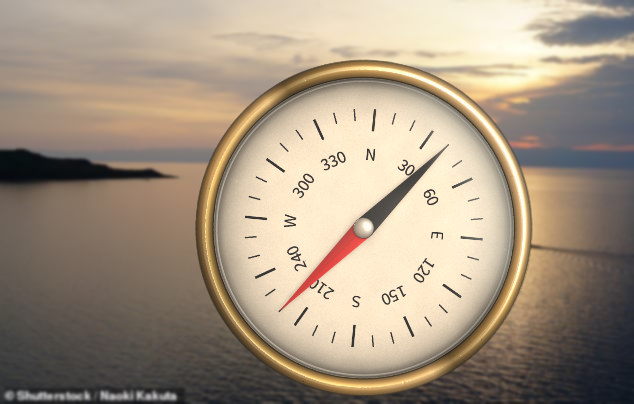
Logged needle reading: **220** °
